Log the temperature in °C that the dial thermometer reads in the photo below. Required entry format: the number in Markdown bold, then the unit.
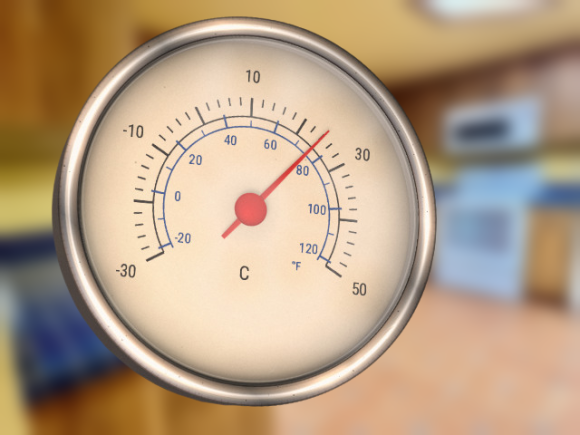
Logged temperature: **24** °C
